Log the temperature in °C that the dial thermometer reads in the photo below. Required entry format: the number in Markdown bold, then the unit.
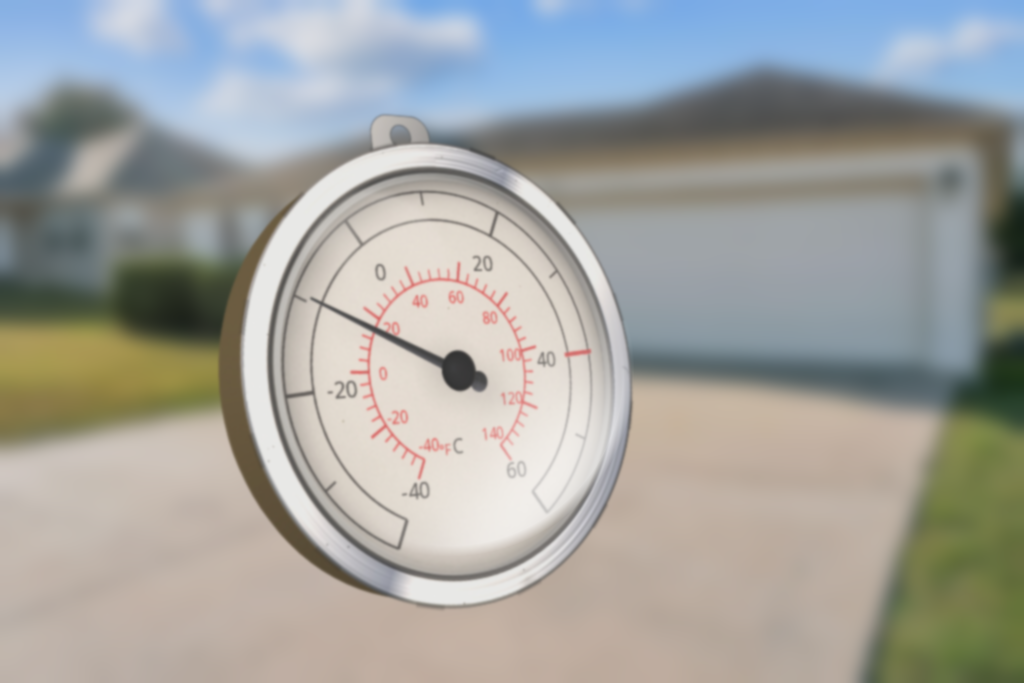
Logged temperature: **-10** °C
